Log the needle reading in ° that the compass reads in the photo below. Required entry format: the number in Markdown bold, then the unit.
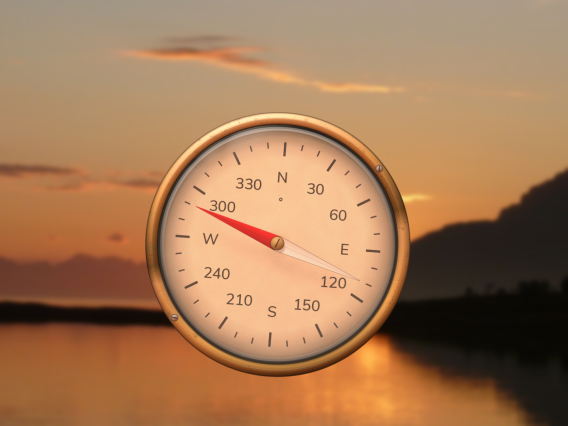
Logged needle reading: **290** °
